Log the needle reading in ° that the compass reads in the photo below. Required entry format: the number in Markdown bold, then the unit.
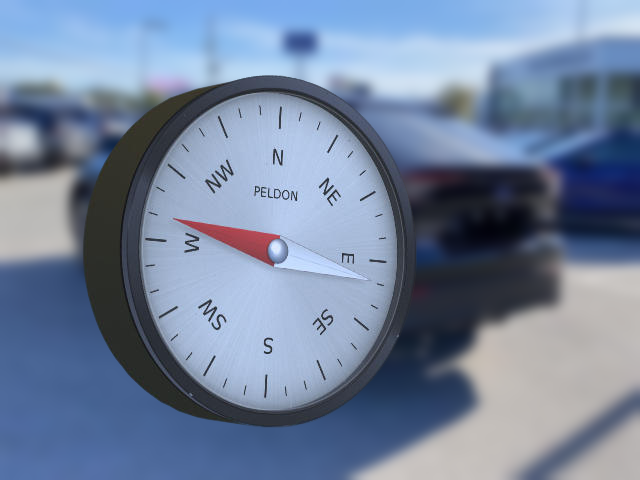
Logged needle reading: **280** °
